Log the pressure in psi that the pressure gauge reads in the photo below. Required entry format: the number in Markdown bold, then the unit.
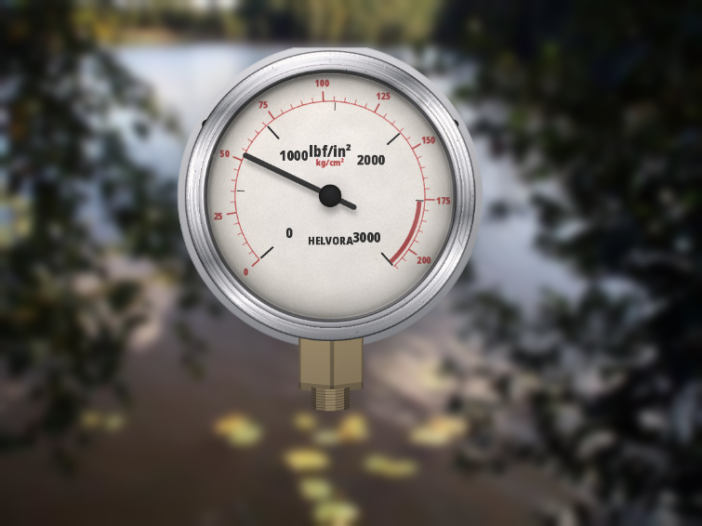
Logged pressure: **750** psi
